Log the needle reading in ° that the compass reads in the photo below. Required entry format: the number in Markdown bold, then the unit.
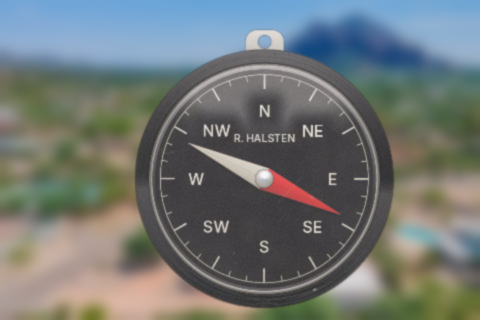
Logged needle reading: **115** °
